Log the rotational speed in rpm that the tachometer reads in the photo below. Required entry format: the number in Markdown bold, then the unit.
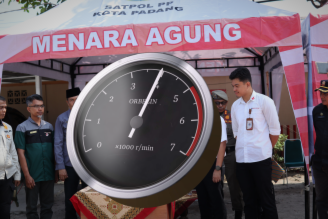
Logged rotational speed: **4000** rpm
